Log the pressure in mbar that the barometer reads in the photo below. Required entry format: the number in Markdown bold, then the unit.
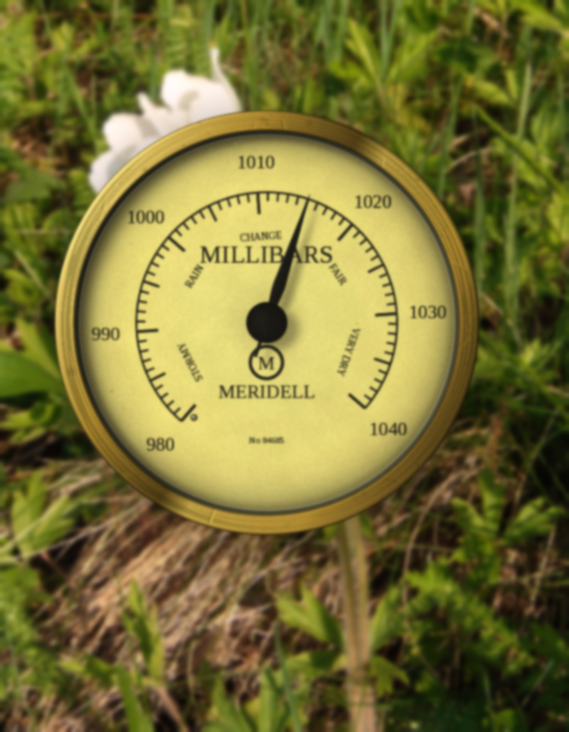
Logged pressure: **1015** mbar
